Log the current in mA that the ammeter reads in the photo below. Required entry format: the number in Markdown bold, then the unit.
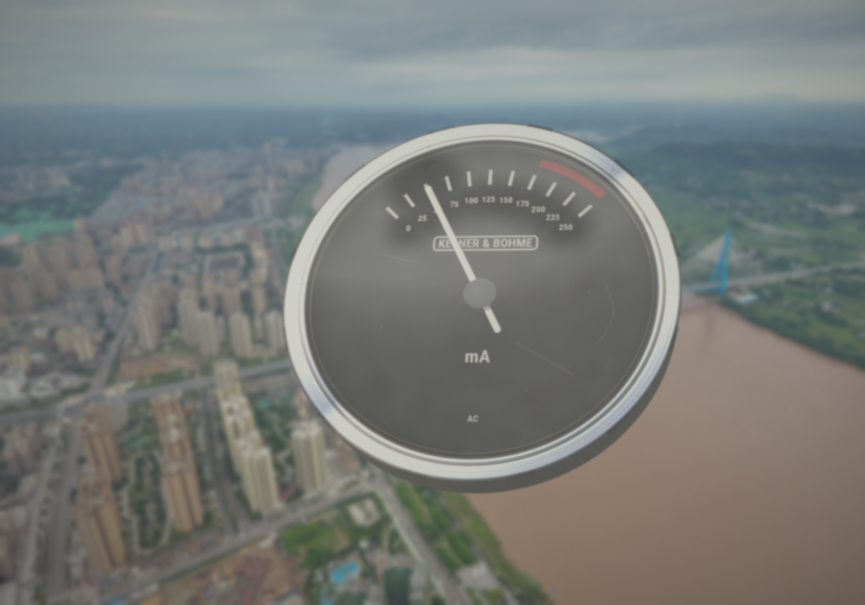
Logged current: **50** mA
